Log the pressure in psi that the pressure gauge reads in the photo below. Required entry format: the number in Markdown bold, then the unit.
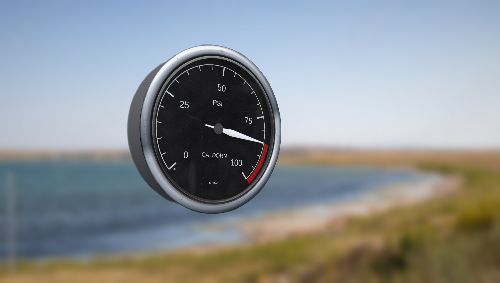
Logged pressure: **85** psi
